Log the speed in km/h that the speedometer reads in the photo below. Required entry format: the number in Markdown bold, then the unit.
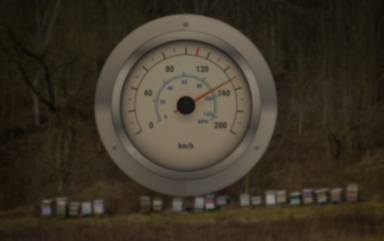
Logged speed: **150** km/h
